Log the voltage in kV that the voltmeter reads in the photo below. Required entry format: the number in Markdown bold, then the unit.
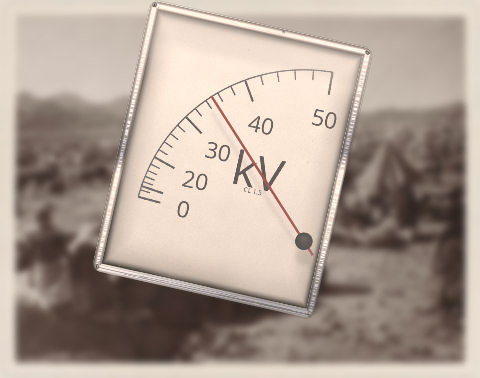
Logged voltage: **35** kV
